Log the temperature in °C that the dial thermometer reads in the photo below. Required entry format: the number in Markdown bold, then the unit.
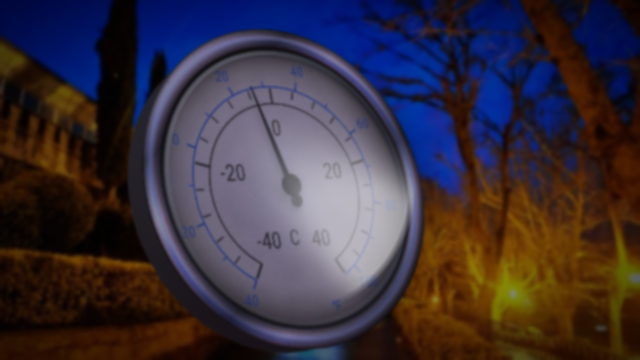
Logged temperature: **-4** °C
